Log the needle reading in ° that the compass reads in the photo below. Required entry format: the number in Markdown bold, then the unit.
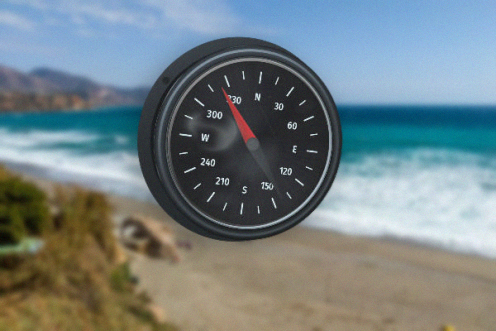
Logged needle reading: **322.5** °
